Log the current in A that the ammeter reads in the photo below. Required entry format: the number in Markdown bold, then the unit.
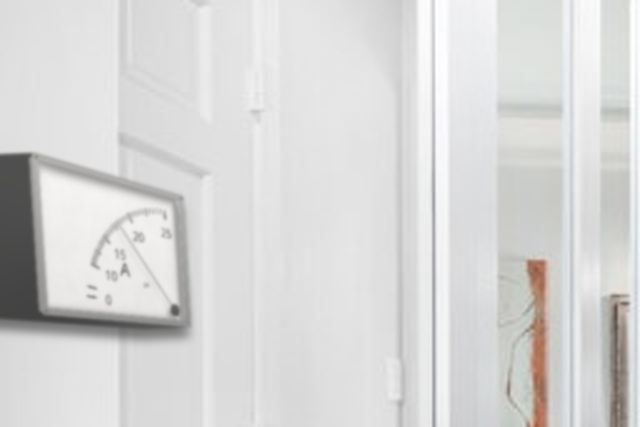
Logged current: **17.5** A
